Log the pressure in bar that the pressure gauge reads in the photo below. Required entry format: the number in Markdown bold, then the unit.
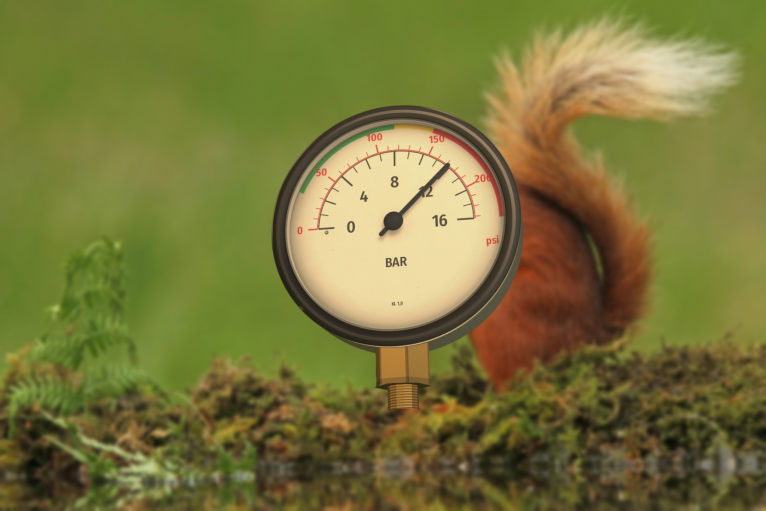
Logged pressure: **12** bar
